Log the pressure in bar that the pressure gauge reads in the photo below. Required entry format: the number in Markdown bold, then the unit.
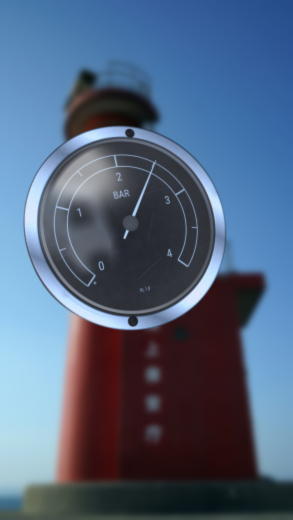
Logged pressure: **2.5** bar
